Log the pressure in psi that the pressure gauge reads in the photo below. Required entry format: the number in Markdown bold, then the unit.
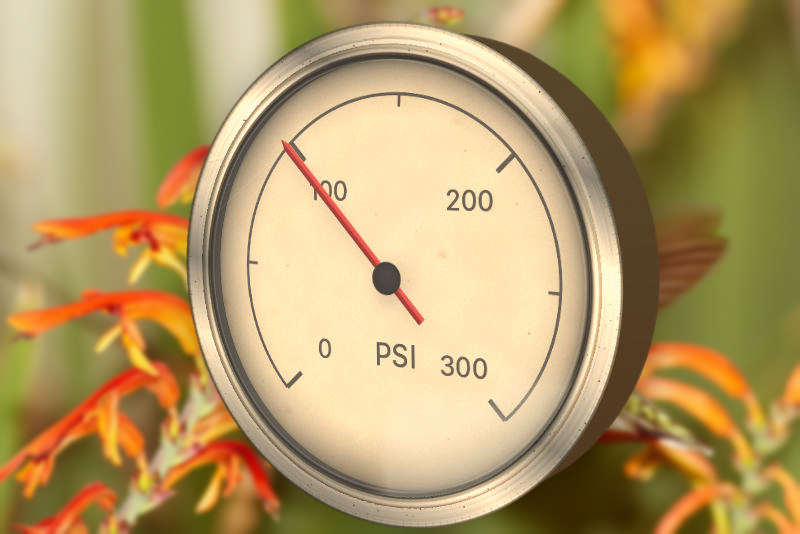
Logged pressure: **100** psi
